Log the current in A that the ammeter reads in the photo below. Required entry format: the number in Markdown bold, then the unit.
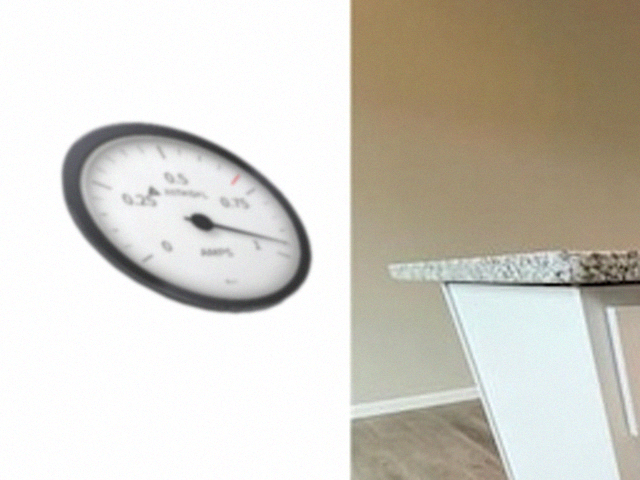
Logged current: **0.95** A
